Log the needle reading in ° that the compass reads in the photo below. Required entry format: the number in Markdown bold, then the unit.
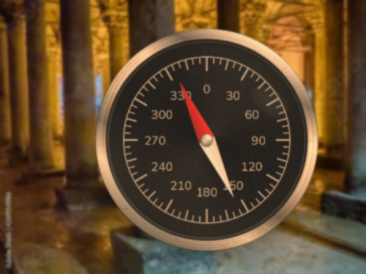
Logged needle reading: **335** °
